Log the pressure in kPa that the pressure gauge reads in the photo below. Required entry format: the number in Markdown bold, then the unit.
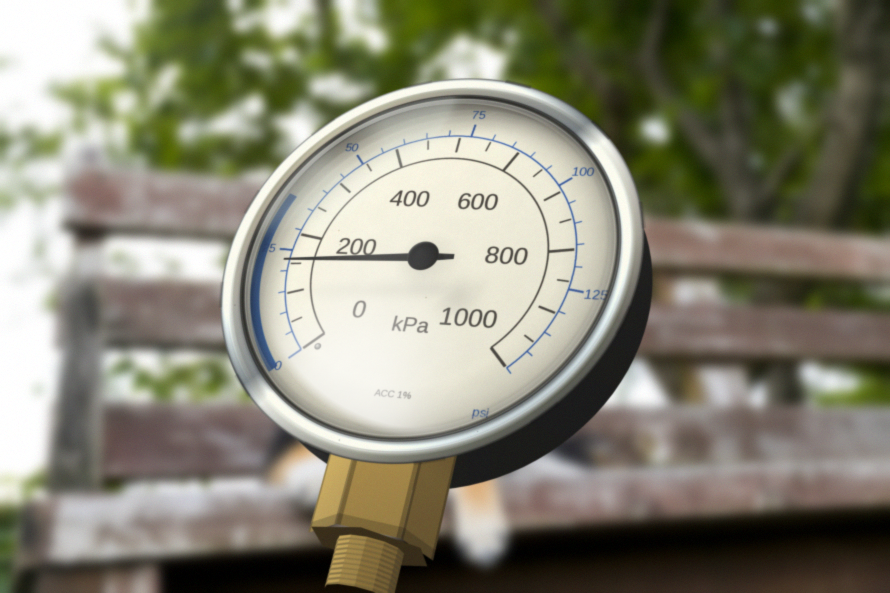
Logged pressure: **150** kPa
